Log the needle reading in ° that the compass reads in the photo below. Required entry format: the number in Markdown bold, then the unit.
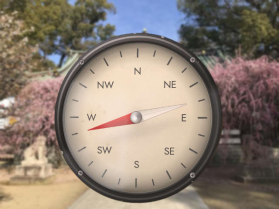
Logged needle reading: **255** °
